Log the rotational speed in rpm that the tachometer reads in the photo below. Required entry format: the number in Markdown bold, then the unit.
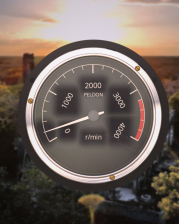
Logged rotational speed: **200** rpm
